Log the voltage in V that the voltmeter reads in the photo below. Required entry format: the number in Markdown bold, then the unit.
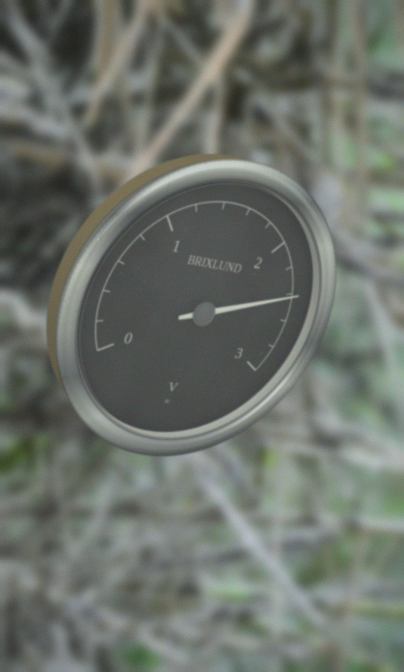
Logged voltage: **2.4** V
